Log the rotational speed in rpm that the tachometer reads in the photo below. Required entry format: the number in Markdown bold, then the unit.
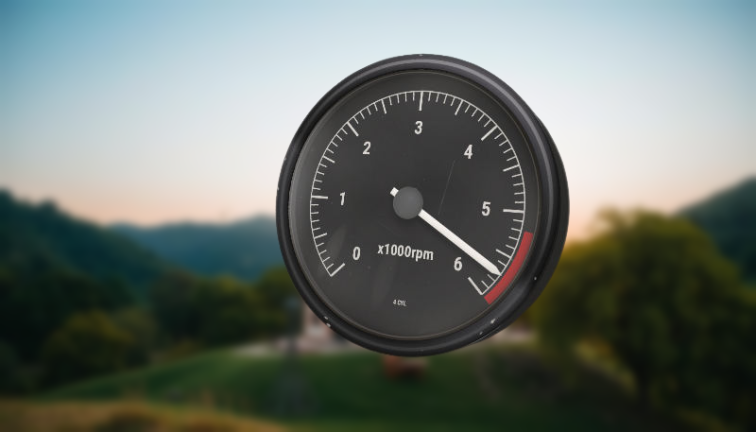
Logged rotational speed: **5700** rpm
